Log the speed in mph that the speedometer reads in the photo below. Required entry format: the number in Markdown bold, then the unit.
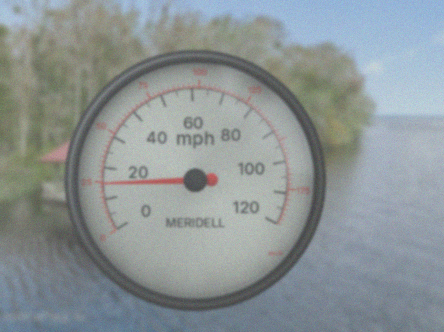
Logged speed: **15** mph
